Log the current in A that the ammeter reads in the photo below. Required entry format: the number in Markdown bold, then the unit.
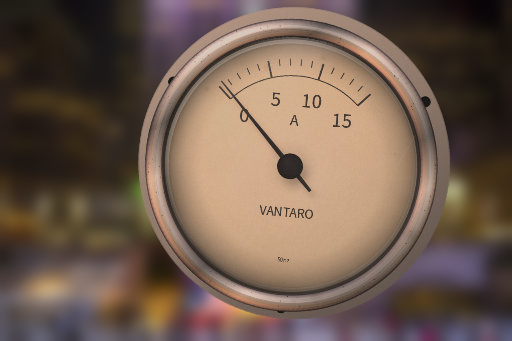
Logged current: **0.5** A
